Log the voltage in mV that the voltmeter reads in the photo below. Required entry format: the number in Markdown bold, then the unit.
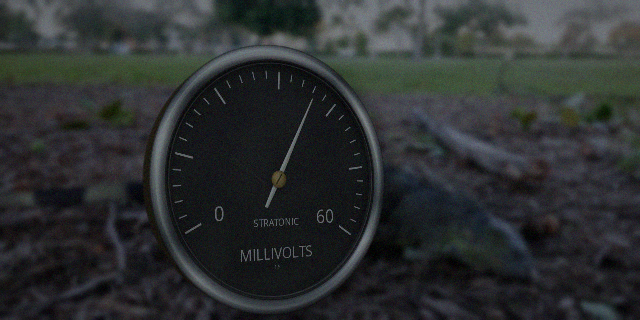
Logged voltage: **36** mV
